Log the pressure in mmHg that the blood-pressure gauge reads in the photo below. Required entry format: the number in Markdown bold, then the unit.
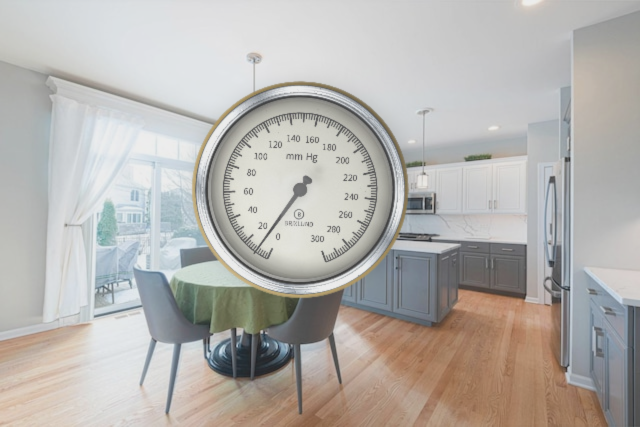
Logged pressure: **10** mmHg
